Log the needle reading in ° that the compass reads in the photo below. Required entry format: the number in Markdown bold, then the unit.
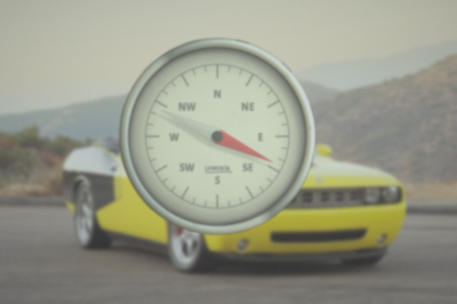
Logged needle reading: **115** °
